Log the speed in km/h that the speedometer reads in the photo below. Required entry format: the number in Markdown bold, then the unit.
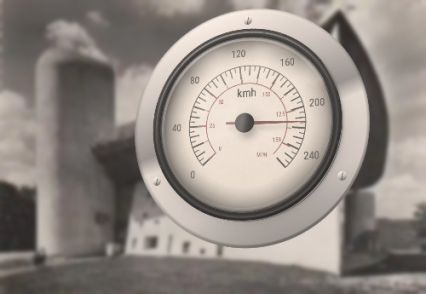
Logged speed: **215** km/h
